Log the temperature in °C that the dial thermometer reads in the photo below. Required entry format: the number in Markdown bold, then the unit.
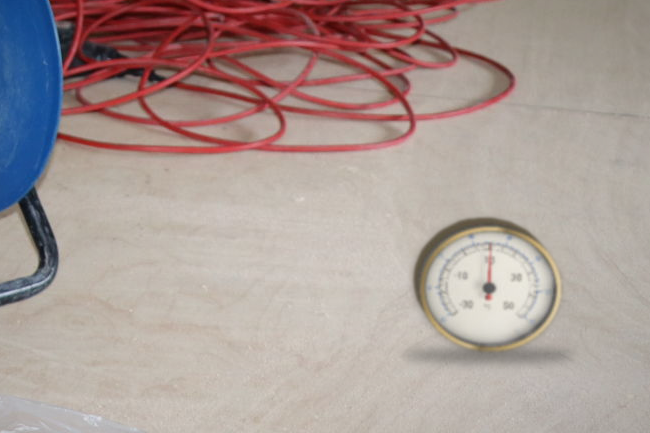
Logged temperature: **10** °C
